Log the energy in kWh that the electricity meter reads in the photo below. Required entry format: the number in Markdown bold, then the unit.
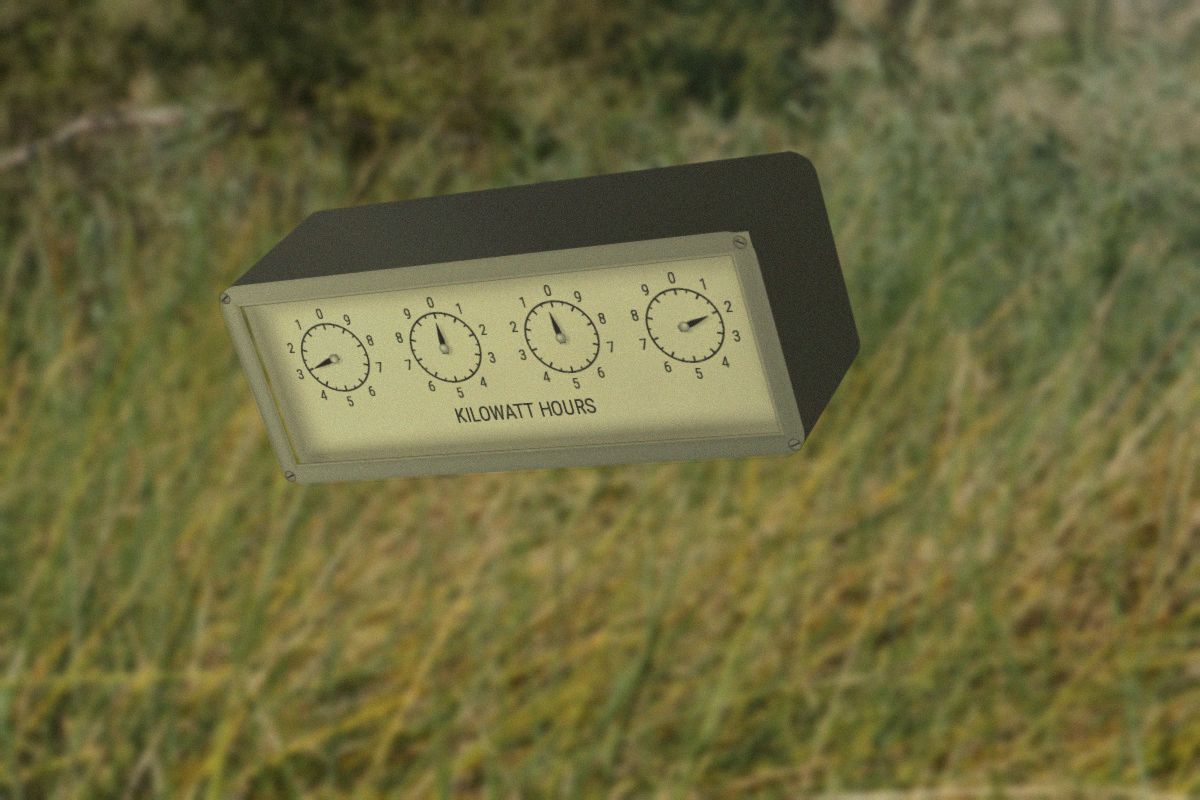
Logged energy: **3002** kWh
